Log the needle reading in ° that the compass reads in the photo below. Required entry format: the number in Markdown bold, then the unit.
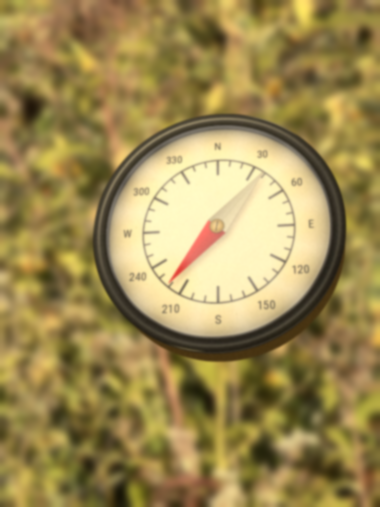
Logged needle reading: **220** °
